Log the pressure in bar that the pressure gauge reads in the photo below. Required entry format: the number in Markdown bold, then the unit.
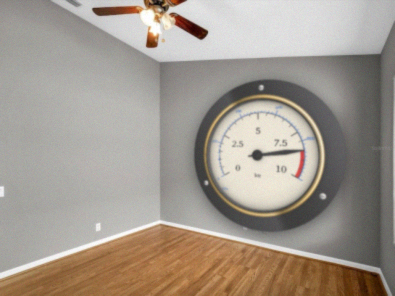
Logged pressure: **8.5** bar
